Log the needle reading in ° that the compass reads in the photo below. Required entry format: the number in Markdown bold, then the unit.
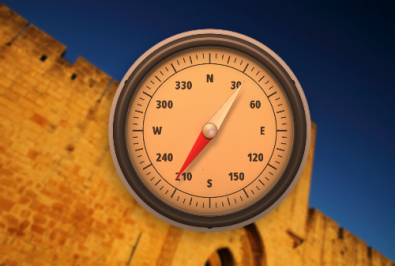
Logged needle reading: **215** °
